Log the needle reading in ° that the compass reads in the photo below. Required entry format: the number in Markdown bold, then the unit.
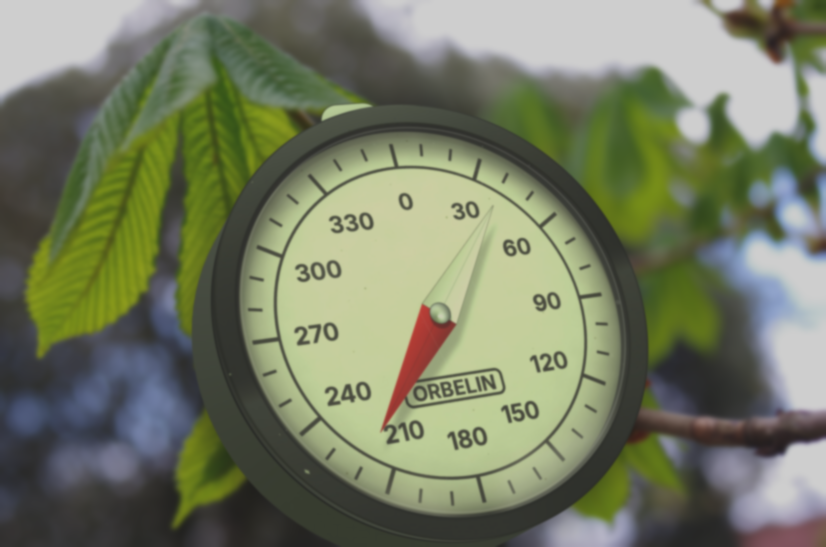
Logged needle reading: **220** °
